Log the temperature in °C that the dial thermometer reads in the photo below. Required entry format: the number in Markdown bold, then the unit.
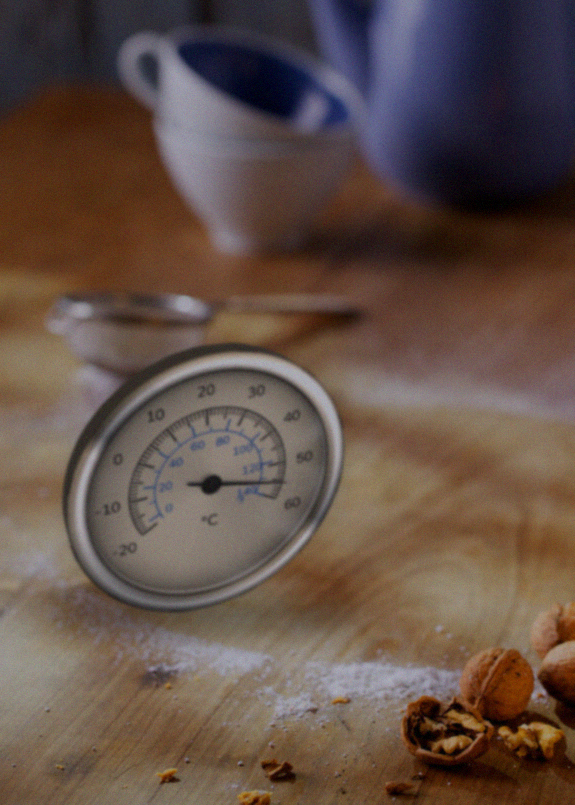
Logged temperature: **55** °C
